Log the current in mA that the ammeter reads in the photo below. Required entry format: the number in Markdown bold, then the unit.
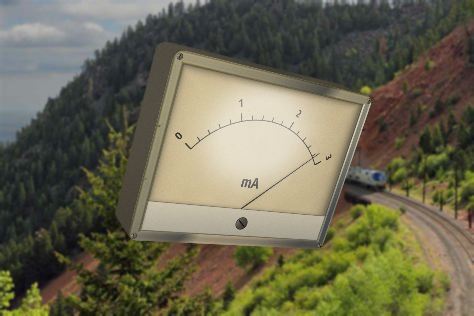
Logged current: **2.8** mA
